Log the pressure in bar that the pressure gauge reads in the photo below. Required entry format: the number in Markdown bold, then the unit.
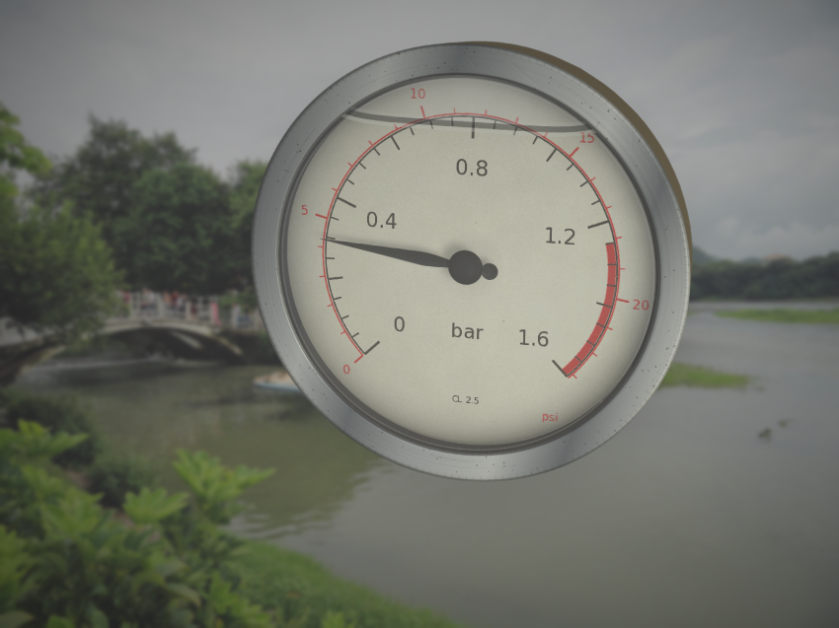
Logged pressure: **0.3** bar
